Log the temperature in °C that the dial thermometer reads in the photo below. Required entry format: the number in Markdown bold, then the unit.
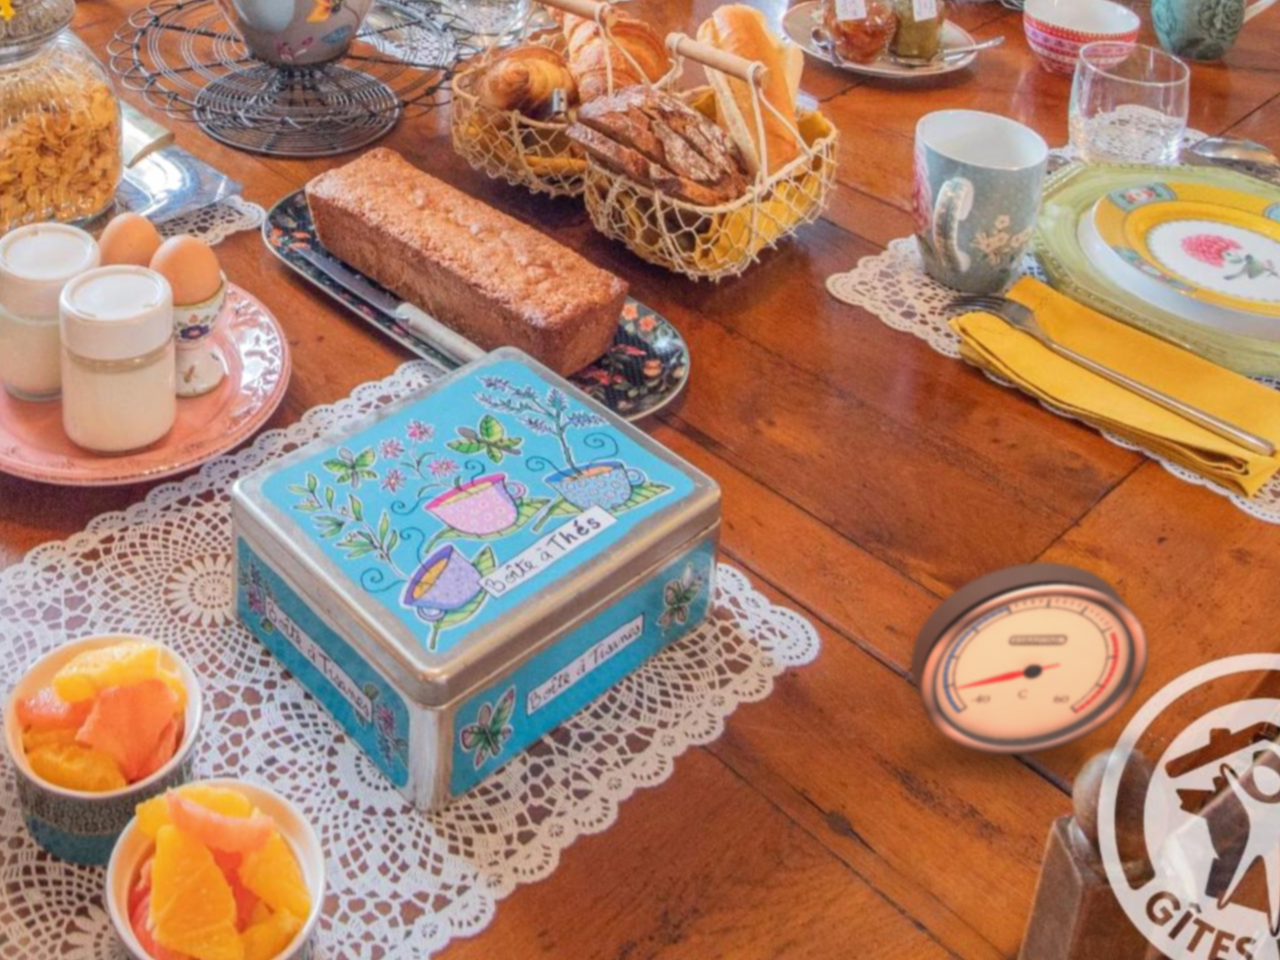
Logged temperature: **-30** °C
